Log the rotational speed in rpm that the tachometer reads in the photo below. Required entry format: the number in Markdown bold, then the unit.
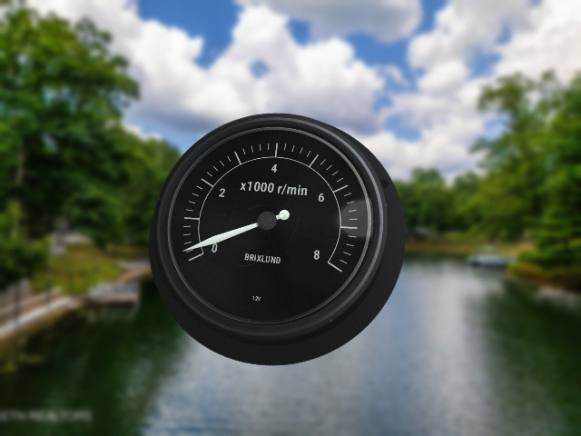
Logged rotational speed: **200** rpm
